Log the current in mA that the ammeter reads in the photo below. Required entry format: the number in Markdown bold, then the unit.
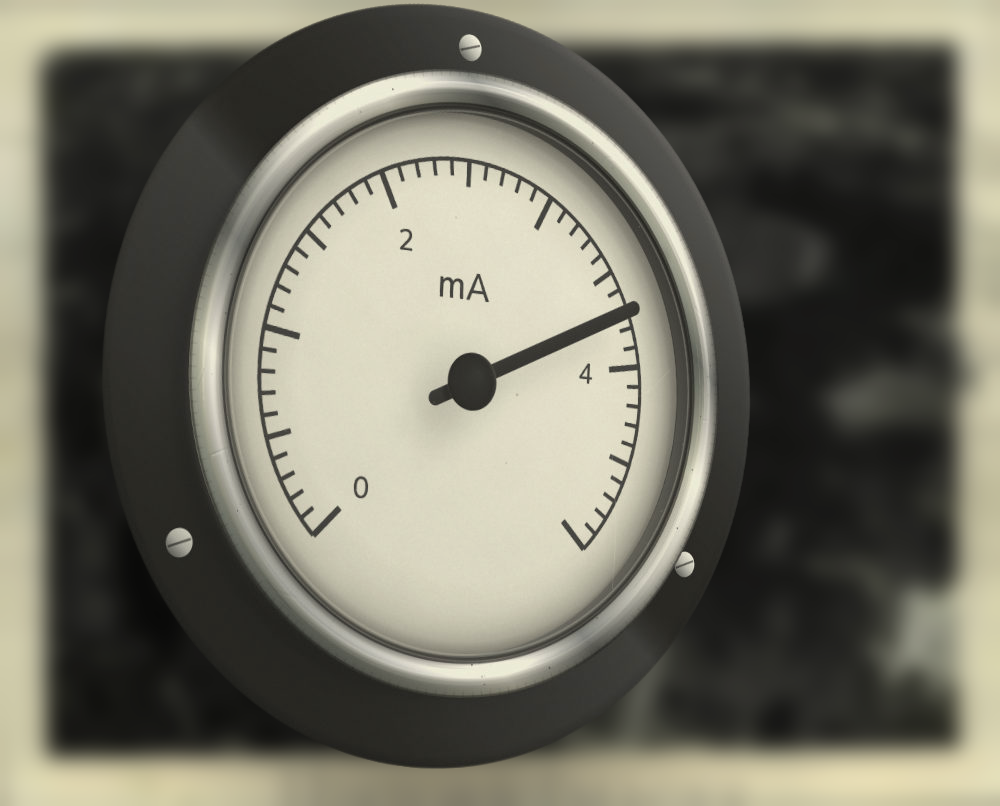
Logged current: **3.7** mA
